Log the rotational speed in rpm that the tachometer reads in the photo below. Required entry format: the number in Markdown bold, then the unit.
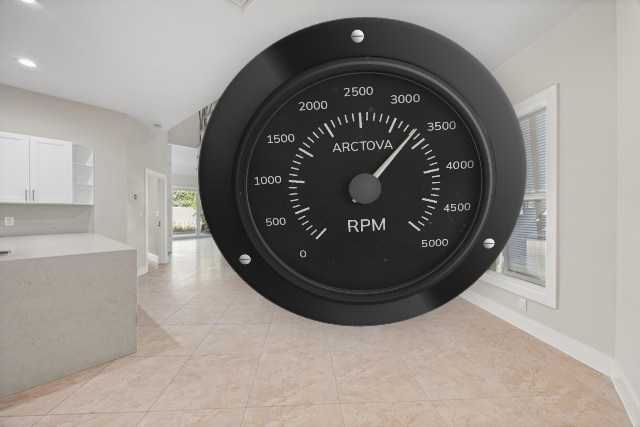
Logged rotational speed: **3300** rpm
